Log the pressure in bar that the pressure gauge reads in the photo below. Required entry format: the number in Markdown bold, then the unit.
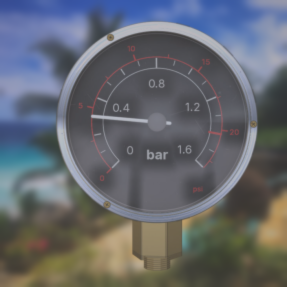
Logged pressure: **0.3** bar
